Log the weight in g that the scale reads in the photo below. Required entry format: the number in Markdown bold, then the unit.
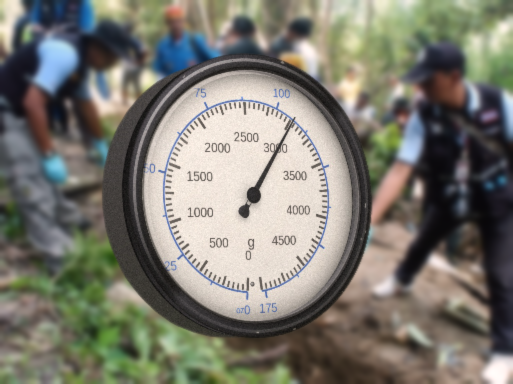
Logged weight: **3000** g
